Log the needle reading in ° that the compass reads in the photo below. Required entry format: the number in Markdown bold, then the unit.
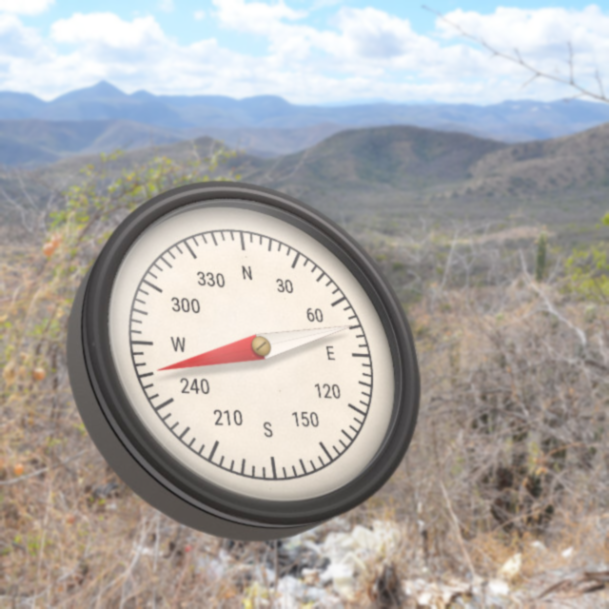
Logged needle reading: **255** °
